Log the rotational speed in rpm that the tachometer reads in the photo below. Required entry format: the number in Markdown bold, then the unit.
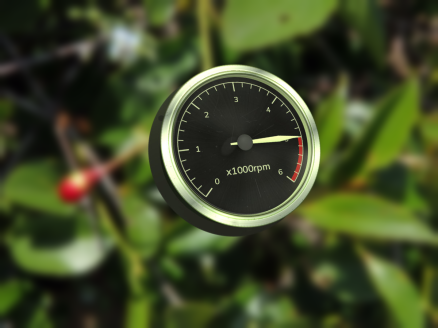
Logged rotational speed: **5000** rpm
